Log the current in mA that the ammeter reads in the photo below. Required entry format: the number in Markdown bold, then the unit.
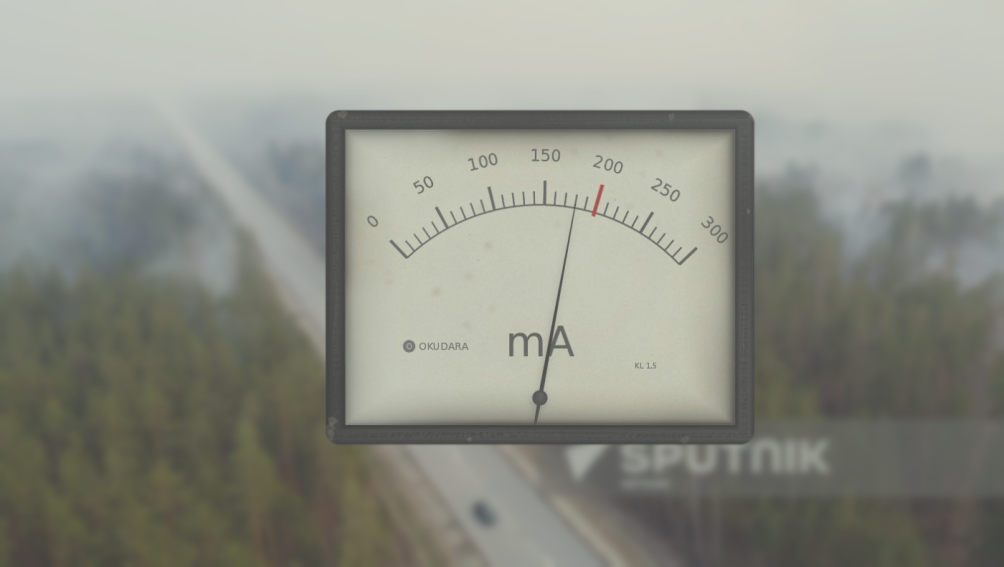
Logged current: **180** mA
